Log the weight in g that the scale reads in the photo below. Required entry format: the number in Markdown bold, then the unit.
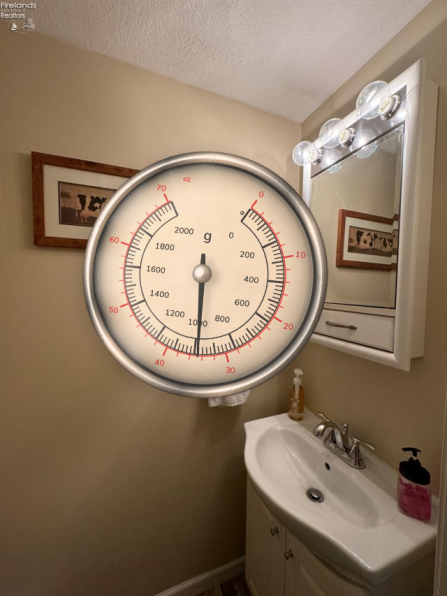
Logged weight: **980** g
